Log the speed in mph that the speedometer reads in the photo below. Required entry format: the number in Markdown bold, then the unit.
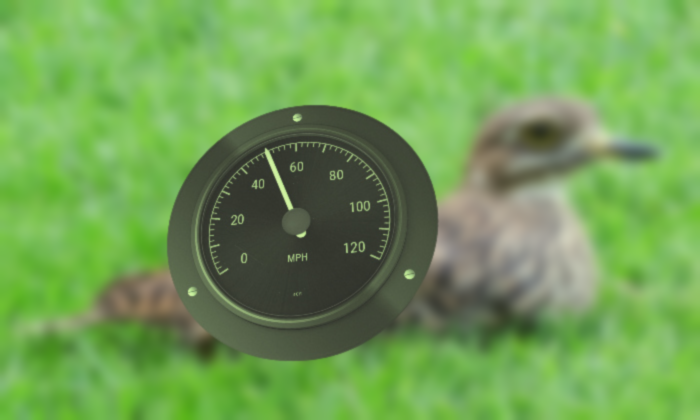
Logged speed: **50** mph
